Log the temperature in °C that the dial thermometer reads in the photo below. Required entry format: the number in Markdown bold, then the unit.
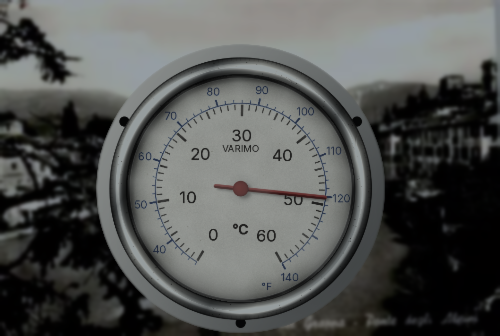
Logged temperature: **49** °C
